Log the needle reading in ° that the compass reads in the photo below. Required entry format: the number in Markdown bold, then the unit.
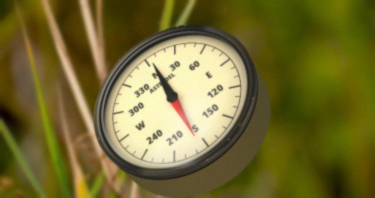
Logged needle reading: **185** °
